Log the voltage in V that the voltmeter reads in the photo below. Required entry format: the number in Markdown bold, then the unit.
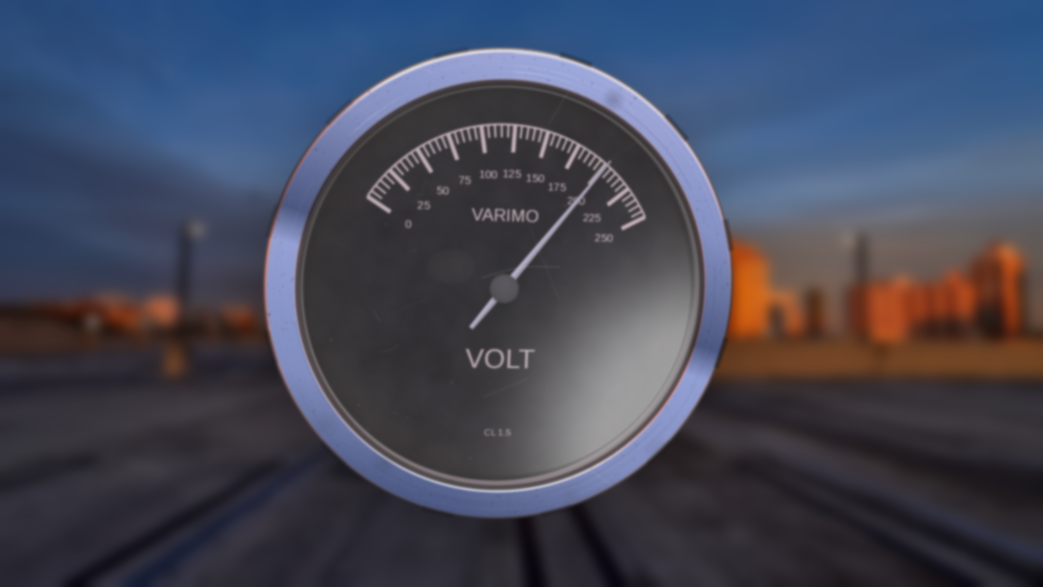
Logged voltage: **200** V
